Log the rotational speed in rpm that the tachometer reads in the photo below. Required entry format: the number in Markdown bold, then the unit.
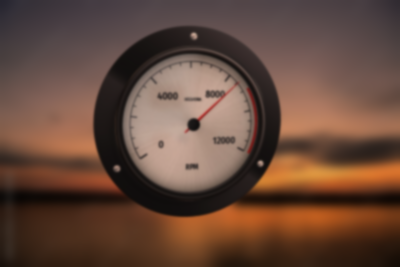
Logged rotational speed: **8500** rpm
